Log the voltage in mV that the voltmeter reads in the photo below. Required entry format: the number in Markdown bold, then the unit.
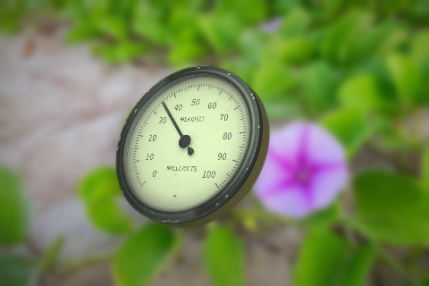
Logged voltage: **35** mV
